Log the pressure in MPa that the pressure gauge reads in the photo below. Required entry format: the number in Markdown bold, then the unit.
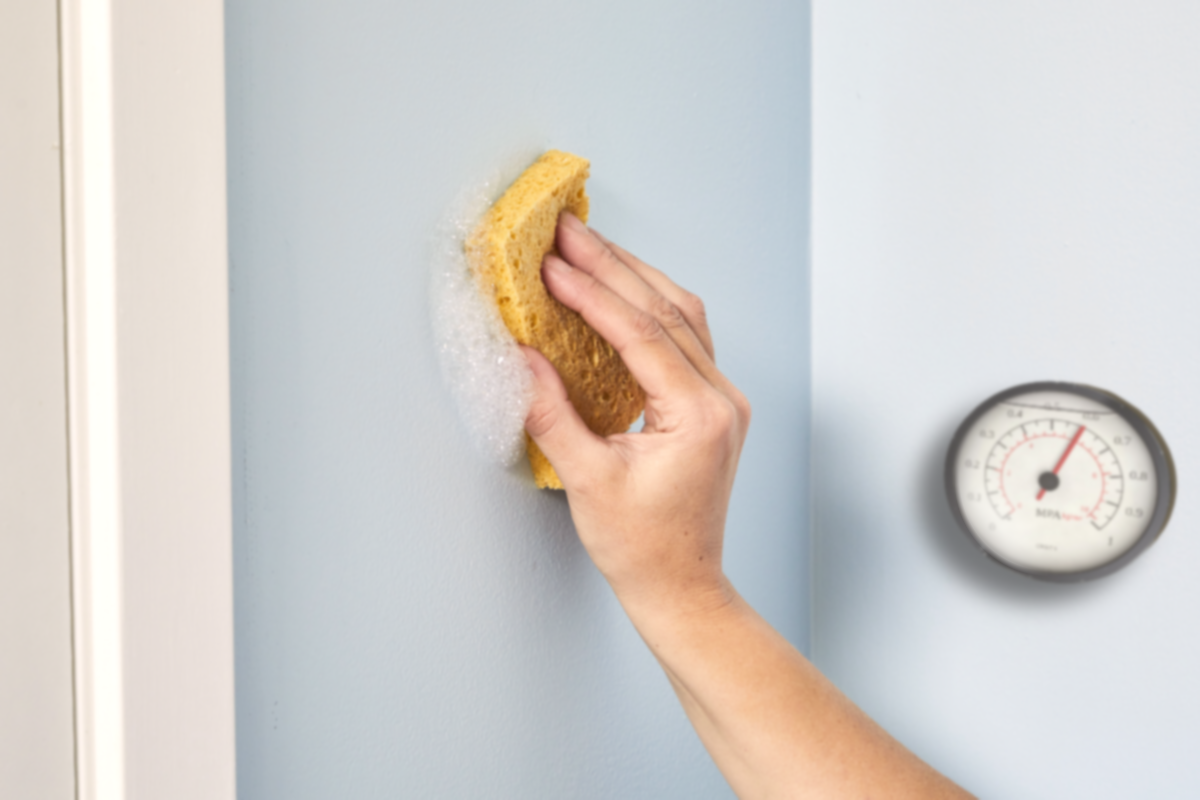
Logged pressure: **0.6** MPa
